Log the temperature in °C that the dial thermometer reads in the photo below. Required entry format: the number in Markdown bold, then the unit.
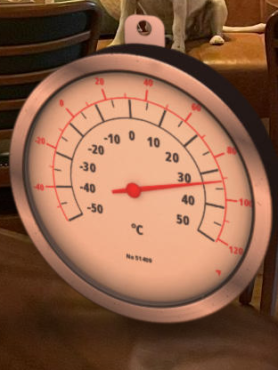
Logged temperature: **32.5** °C
